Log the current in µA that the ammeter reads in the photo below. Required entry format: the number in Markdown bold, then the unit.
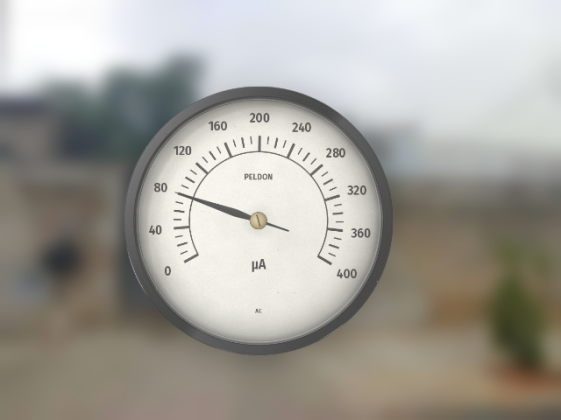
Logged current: **80** µA
